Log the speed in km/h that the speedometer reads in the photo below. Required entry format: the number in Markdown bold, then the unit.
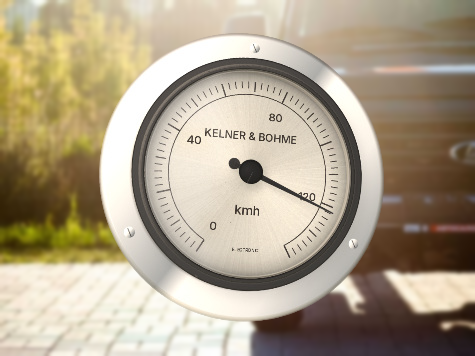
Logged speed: **122** km/h
